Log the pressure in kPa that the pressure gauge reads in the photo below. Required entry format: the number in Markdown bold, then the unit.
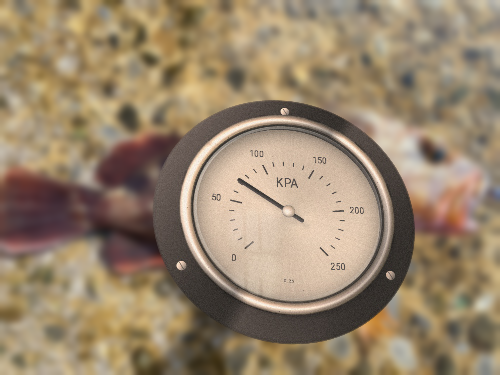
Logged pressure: **70** kPa
